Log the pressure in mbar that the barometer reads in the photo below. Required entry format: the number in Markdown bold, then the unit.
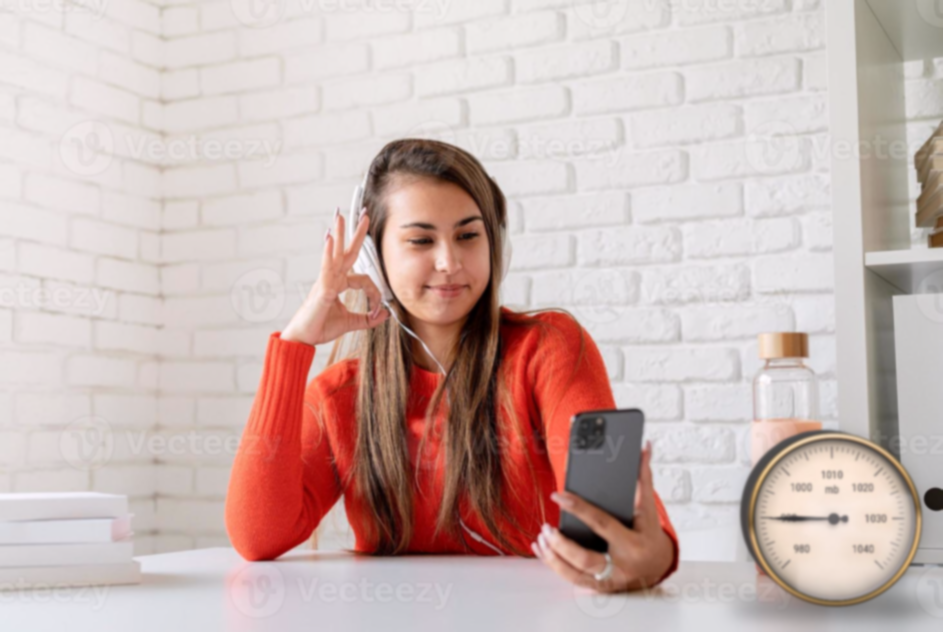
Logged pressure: **990** mbar
